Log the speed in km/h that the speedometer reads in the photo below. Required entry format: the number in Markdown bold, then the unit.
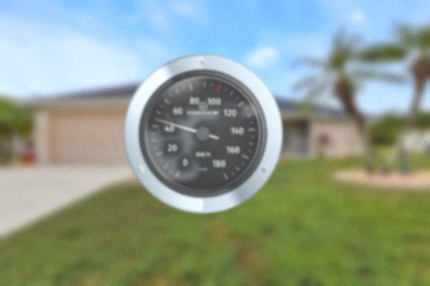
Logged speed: **45** km/h
